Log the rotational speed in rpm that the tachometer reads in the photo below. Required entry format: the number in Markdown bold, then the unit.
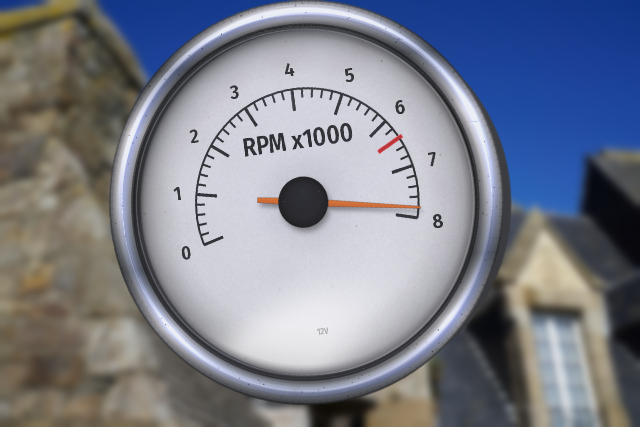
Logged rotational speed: **7800** rpm
